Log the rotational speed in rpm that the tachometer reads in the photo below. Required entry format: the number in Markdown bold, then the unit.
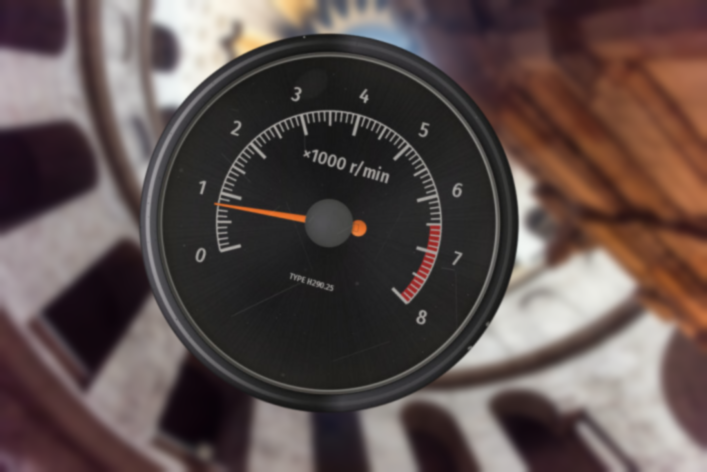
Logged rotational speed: **800** rpm
